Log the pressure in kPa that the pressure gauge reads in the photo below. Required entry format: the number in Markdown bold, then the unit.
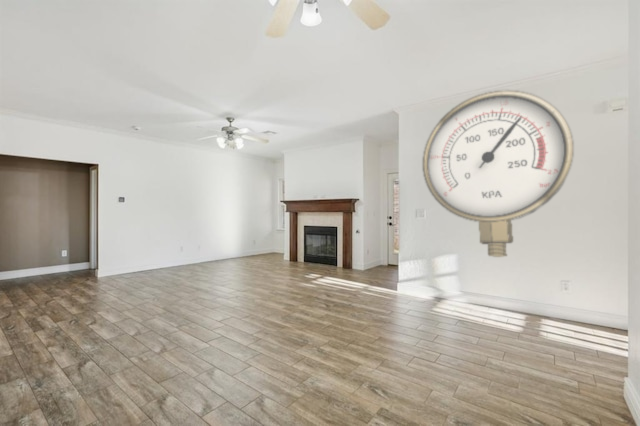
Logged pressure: **175** kPa
